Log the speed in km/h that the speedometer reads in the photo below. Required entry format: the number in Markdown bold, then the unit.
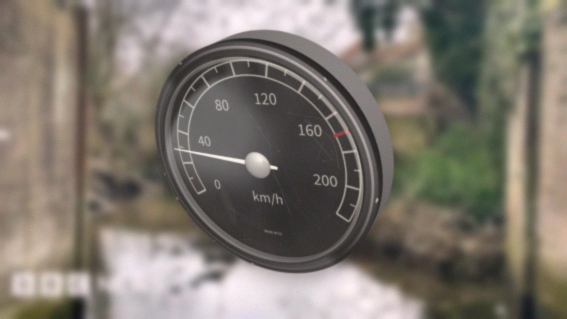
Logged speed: **30** km/h
